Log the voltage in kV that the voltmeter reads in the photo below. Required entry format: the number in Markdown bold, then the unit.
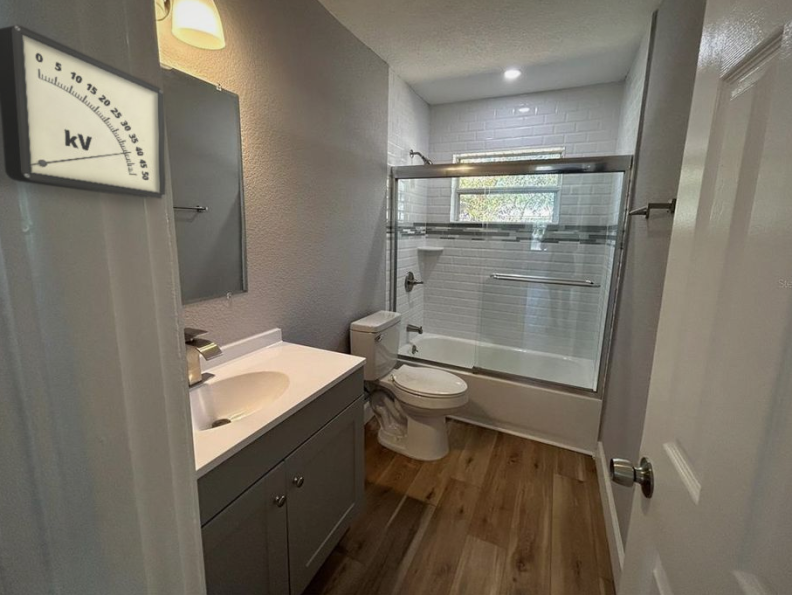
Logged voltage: **40** kV
